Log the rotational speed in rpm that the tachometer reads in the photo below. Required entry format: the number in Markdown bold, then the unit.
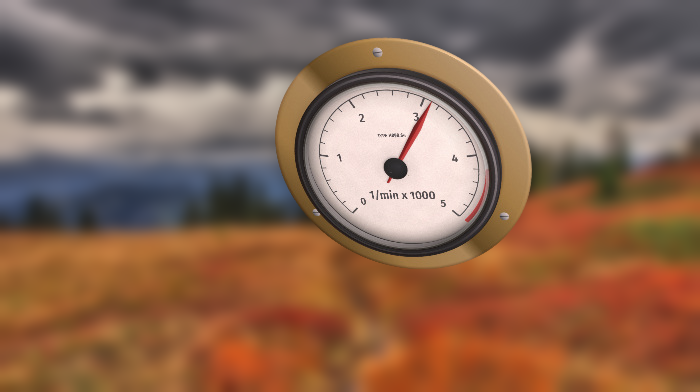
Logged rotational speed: **3100** rpm
